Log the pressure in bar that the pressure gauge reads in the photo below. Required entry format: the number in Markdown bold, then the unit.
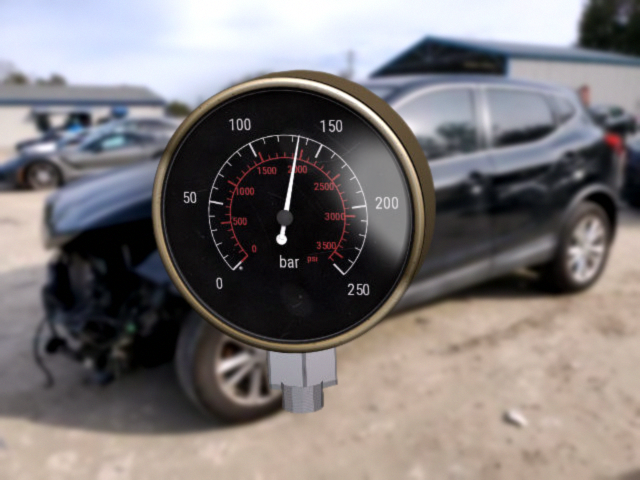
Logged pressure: **135** bar
